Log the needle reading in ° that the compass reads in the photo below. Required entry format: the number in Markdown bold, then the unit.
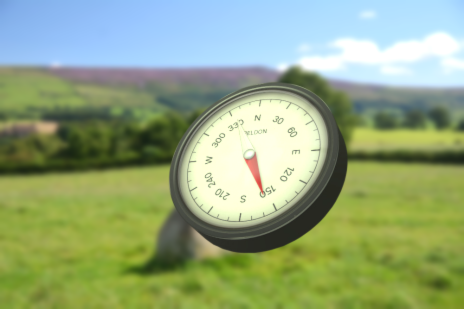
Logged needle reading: **155** °
